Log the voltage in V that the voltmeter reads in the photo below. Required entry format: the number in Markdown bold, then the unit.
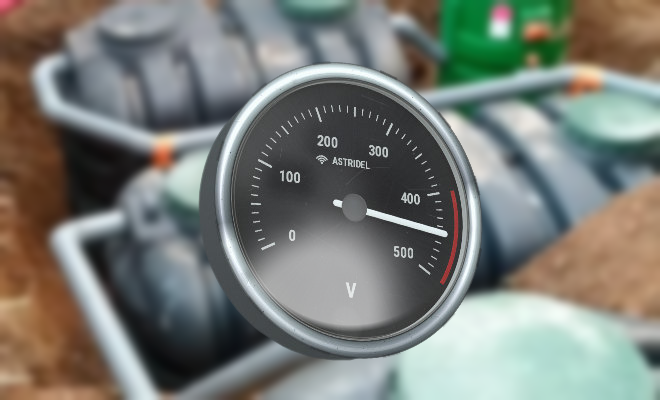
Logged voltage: **450** V
